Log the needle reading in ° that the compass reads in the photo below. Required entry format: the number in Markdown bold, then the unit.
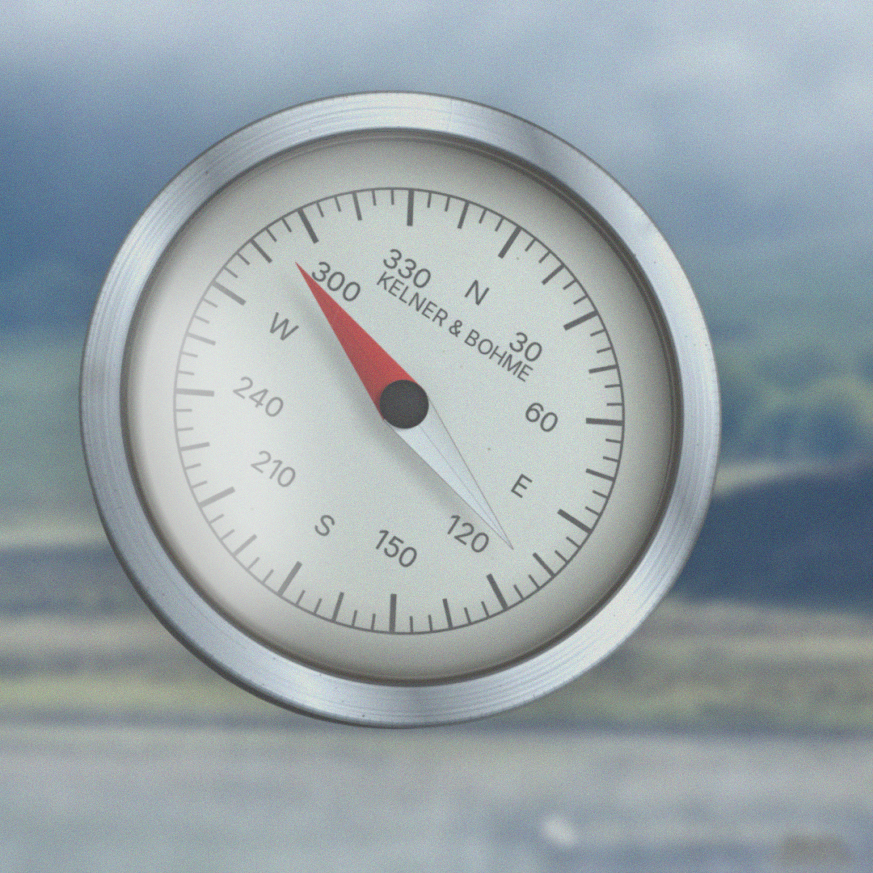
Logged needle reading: **290** °
